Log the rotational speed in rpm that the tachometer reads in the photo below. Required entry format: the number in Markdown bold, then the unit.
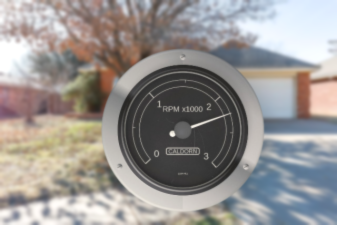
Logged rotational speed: **2250** rpm
